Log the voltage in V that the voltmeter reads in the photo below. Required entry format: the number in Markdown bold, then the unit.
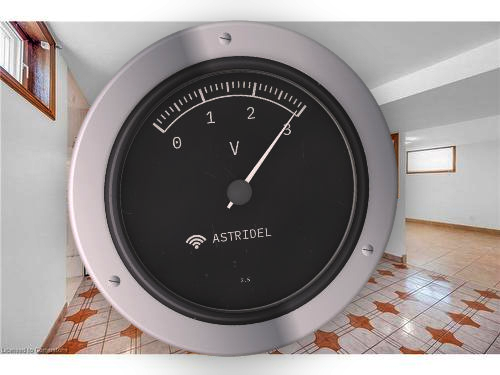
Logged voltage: **2.9** V
